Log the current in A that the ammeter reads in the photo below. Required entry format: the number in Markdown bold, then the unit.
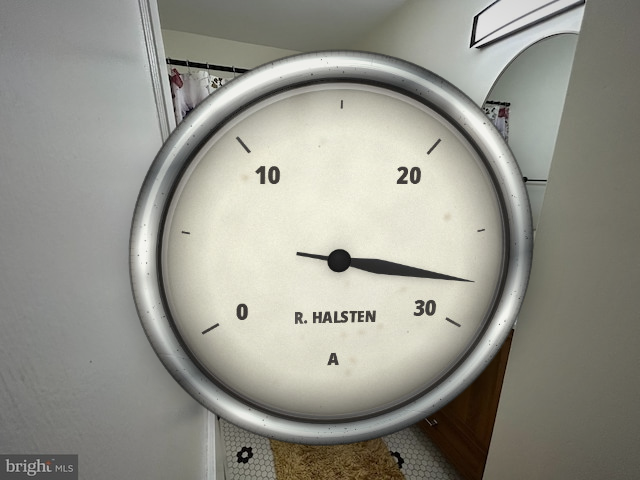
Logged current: **27.5** A
